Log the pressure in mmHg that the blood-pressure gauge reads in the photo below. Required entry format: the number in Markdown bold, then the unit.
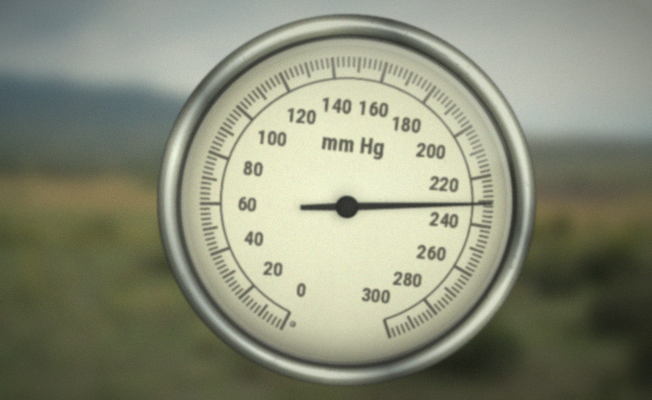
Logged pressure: **230** mmHg
